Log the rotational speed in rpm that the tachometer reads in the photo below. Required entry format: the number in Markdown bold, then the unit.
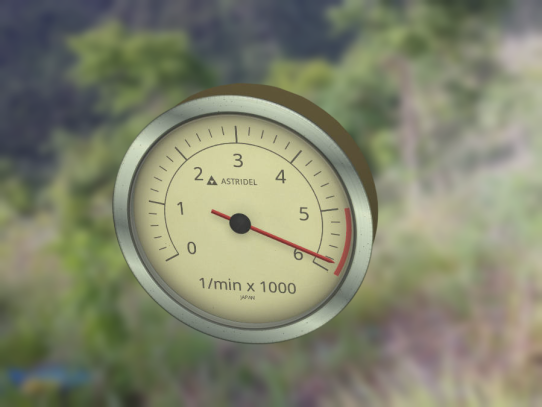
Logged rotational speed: **5800** rpm
